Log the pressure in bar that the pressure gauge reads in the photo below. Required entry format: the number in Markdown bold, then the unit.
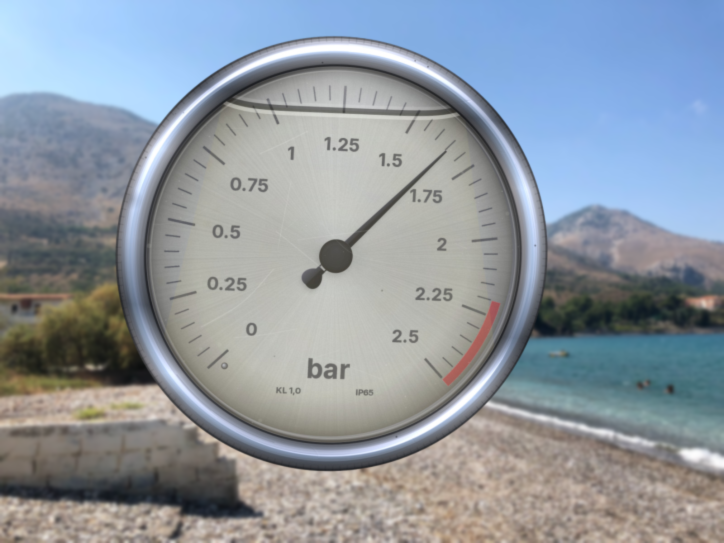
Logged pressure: **1.65** bar
